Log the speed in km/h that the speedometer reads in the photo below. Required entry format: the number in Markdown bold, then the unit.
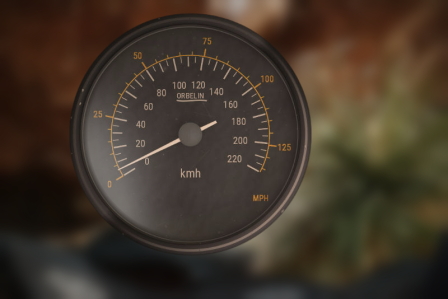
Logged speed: **5** km/h
